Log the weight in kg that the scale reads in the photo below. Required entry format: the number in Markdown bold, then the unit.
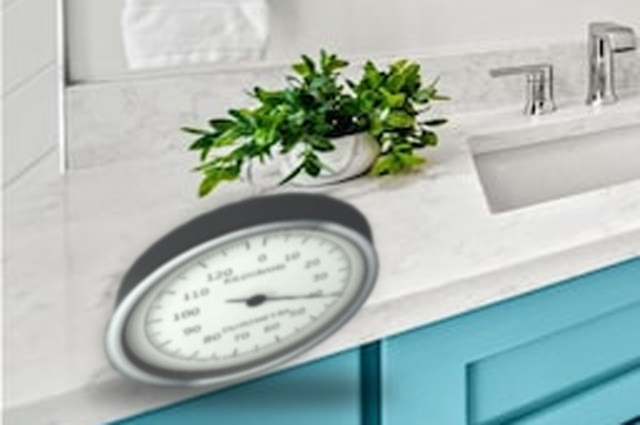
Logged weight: **40** kg
